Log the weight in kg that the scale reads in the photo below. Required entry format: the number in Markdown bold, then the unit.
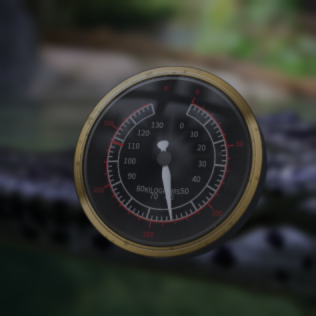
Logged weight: **60** kg
